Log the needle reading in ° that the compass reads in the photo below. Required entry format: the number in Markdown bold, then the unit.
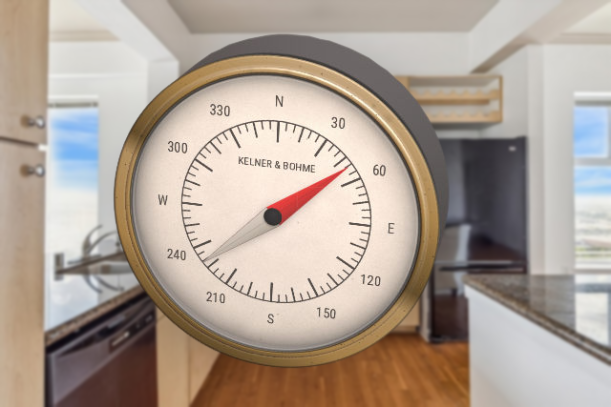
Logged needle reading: **50** °
